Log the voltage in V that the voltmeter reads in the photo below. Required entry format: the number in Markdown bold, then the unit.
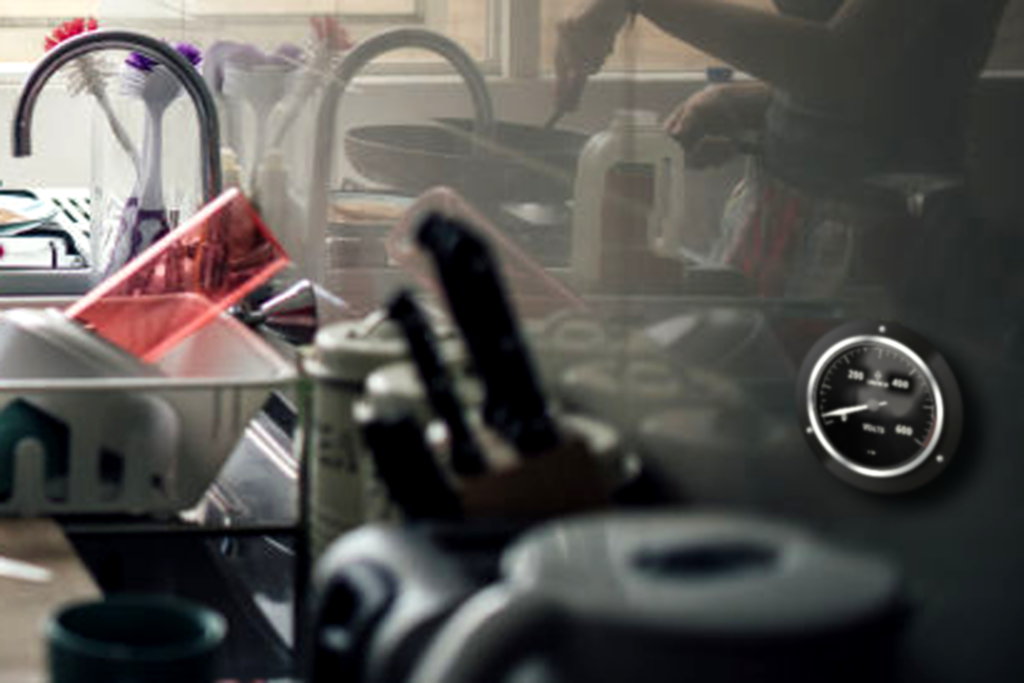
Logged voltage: **20** V
